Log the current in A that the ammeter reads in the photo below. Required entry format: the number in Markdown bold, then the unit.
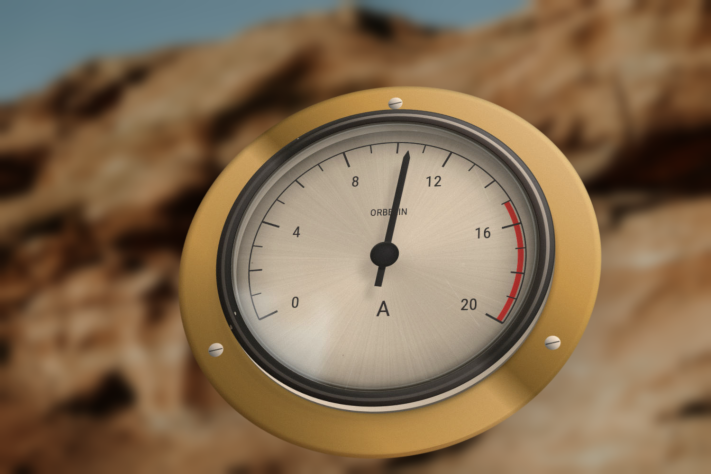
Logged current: **10.5** A
